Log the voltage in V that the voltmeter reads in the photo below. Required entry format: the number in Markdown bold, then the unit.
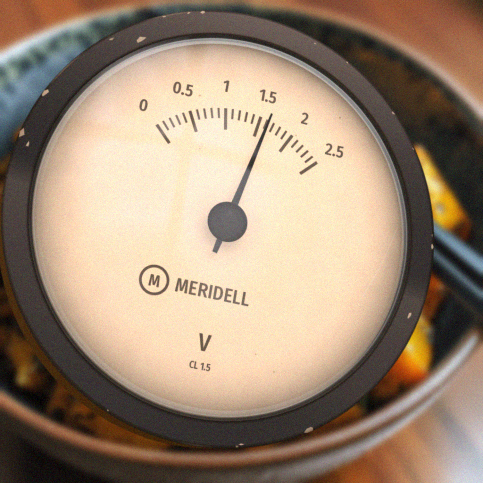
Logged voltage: **1.6** V
